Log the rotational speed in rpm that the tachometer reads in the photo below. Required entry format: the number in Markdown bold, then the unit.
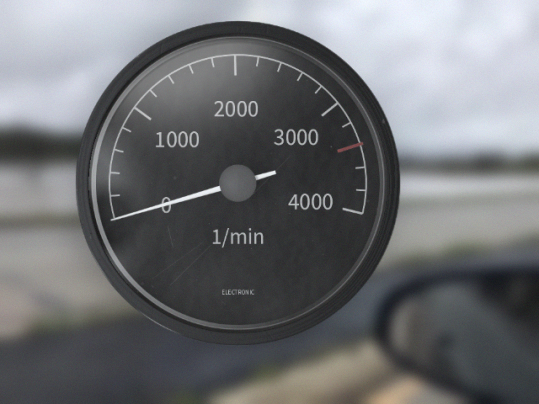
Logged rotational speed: **0** rpm
